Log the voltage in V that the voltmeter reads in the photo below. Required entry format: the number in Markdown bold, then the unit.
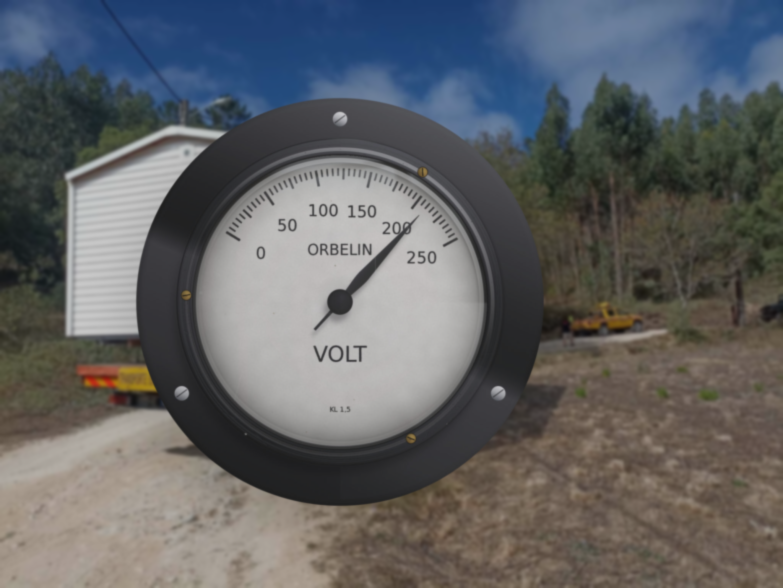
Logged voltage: **210** V
